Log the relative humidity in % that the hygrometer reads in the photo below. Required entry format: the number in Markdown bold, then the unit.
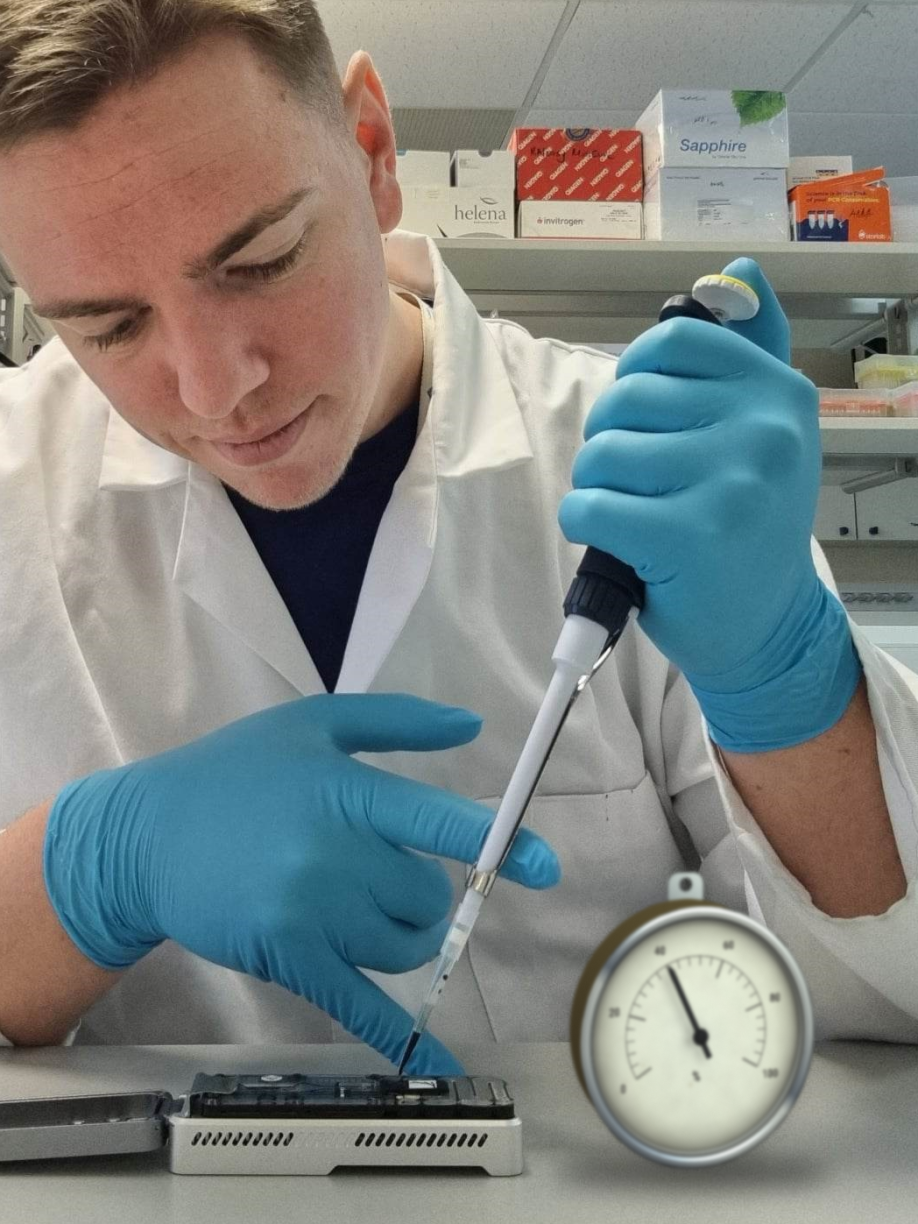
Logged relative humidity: **40** %
